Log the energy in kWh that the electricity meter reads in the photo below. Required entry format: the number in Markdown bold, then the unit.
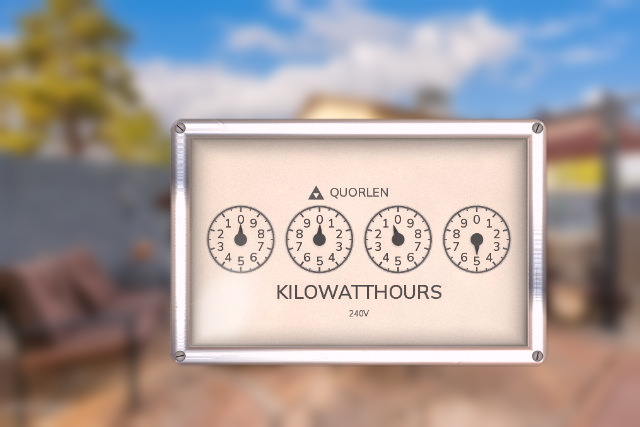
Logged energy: **5** kWh
